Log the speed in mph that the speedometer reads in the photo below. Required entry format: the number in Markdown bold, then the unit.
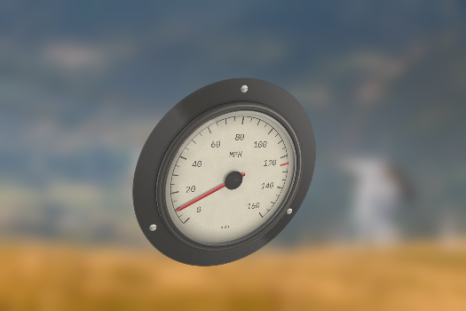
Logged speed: **10** mph
